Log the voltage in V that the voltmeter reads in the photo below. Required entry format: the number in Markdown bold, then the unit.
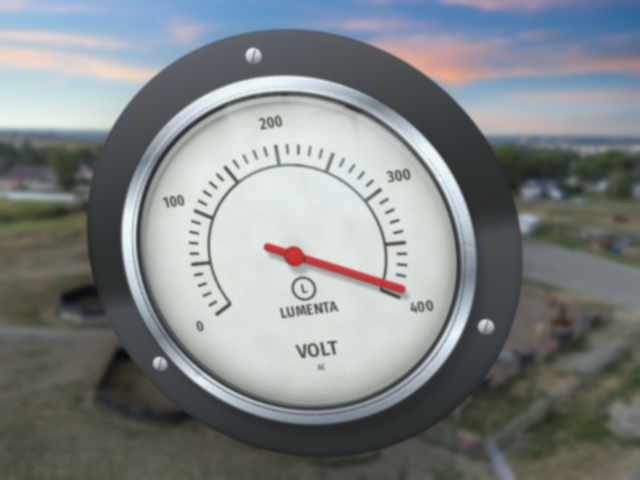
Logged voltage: **390** V
